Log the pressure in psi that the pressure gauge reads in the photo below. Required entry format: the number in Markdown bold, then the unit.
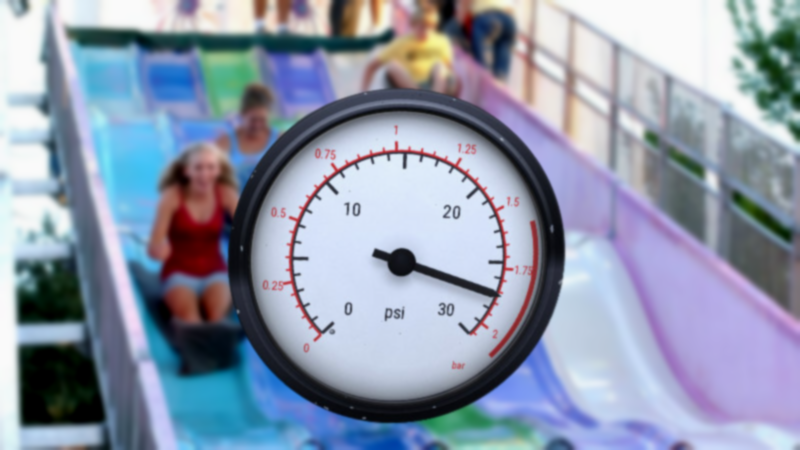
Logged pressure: **27** psi
